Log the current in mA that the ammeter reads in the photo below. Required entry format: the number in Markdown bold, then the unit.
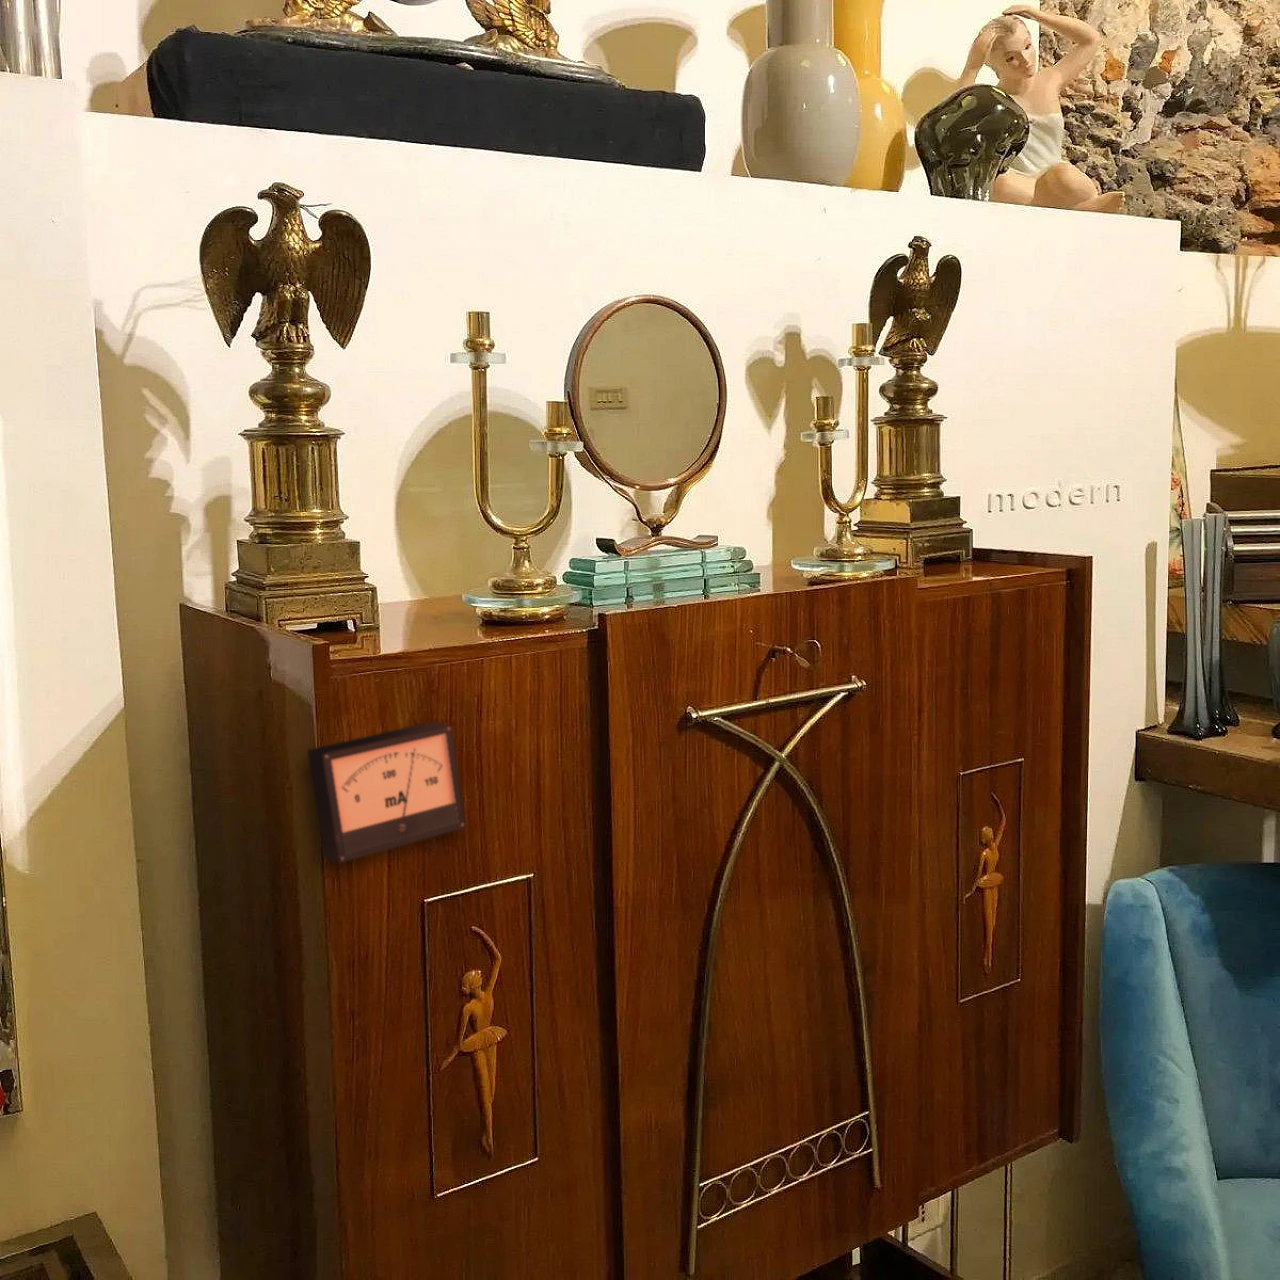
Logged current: **125** mA
